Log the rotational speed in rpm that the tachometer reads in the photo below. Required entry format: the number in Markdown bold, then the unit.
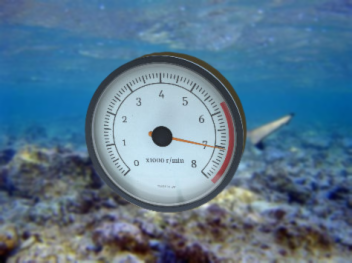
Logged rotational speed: **7000** rpm
